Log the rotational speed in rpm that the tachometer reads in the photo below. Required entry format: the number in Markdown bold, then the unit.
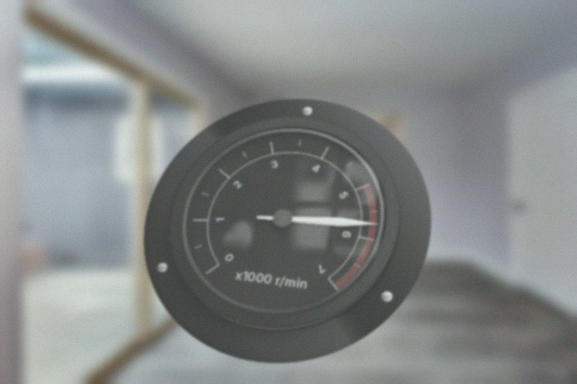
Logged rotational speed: **5750** rpm
